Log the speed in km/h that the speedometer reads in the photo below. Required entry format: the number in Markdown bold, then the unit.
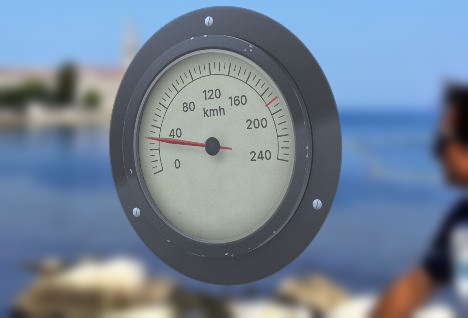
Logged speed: **30** km/h
